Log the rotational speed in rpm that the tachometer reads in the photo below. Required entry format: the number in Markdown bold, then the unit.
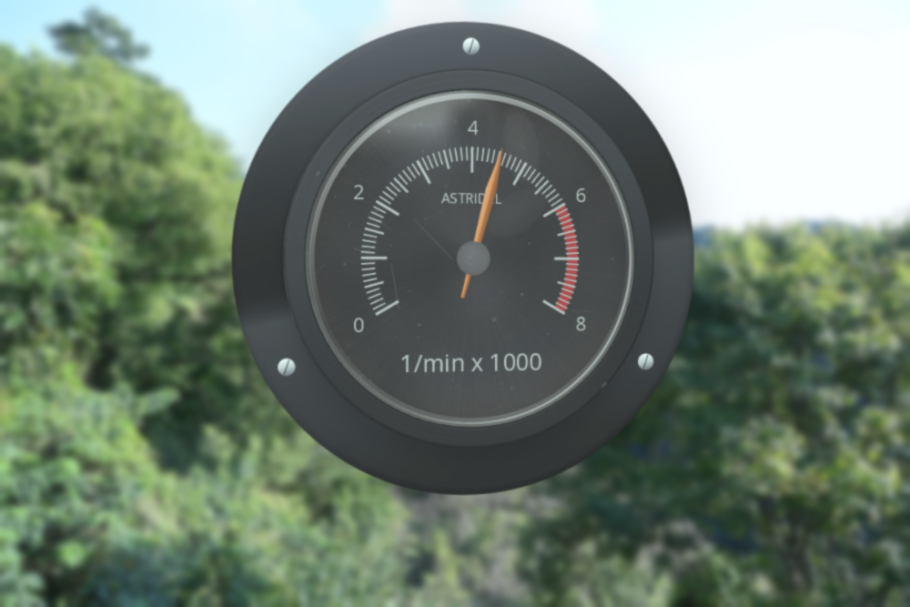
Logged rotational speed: **4500** rpm
